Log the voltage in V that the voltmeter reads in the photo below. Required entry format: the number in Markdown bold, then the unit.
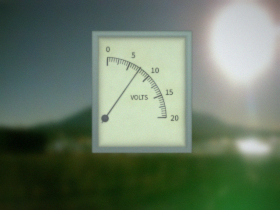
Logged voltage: **7.5** V
